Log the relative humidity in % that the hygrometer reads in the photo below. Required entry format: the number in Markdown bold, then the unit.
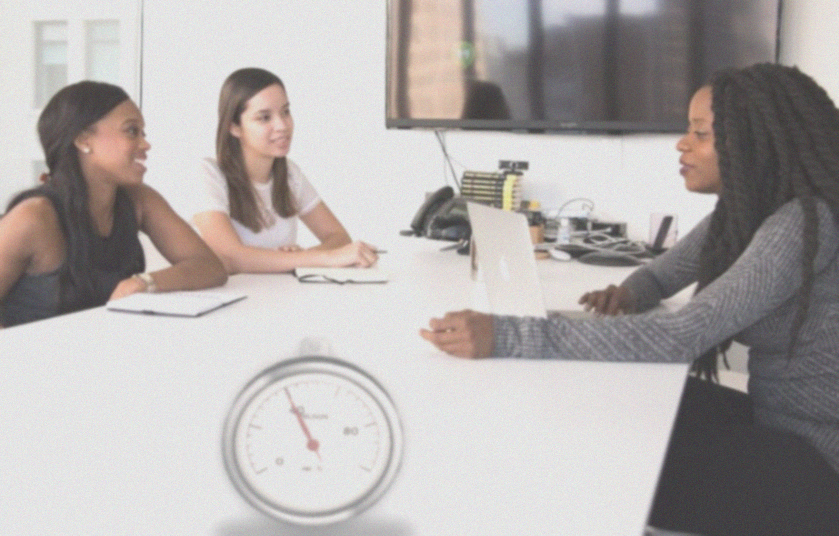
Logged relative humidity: **40** %
